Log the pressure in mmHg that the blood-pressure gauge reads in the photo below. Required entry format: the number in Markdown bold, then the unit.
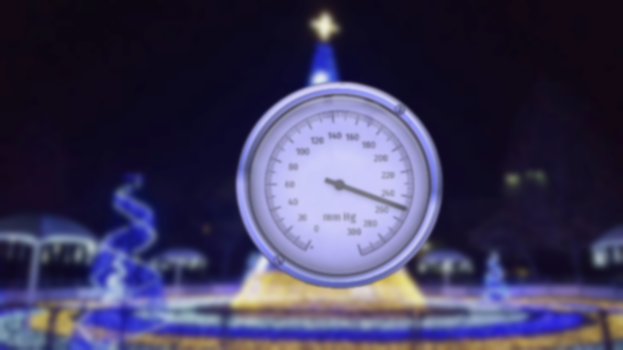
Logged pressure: **250** mmHg
